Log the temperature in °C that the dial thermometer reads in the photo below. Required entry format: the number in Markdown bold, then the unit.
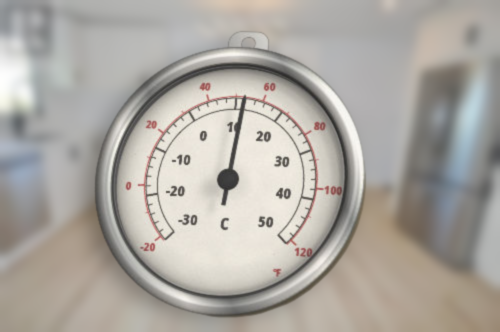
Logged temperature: **12** °C
